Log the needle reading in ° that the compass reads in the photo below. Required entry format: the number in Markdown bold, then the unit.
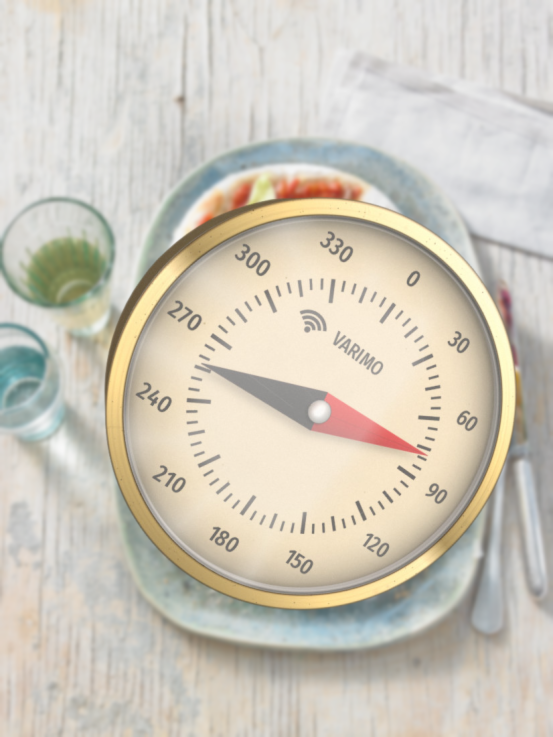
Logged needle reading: **77.5** °
